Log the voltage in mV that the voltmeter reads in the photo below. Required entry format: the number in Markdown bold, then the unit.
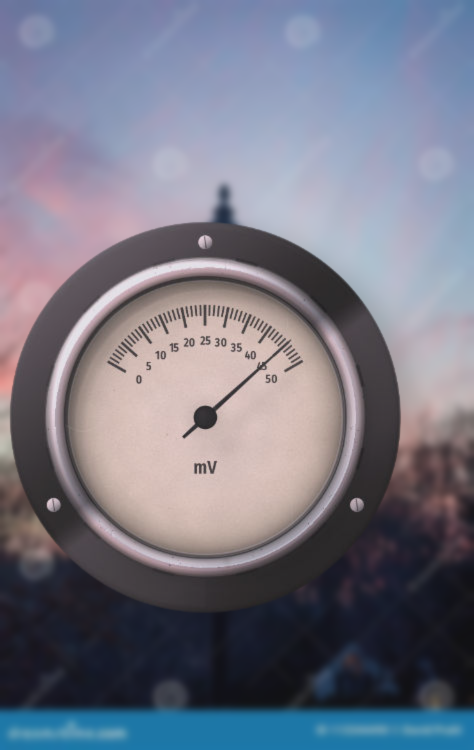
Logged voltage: **45** mV
